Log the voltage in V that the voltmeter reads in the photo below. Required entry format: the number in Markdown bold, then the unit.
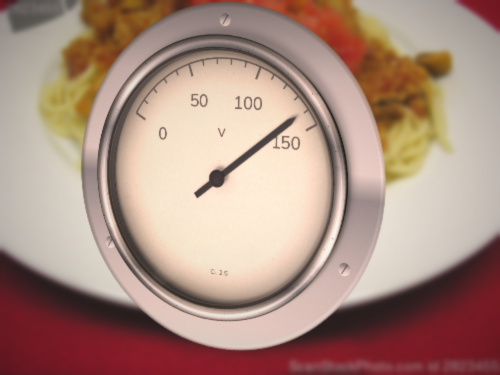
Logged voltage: **140** V
